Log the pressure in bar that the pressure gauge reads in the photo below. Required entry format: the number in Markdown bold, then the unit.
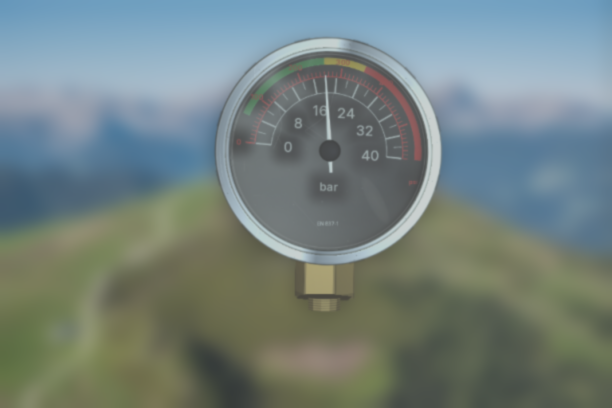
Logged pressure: **18** bar
